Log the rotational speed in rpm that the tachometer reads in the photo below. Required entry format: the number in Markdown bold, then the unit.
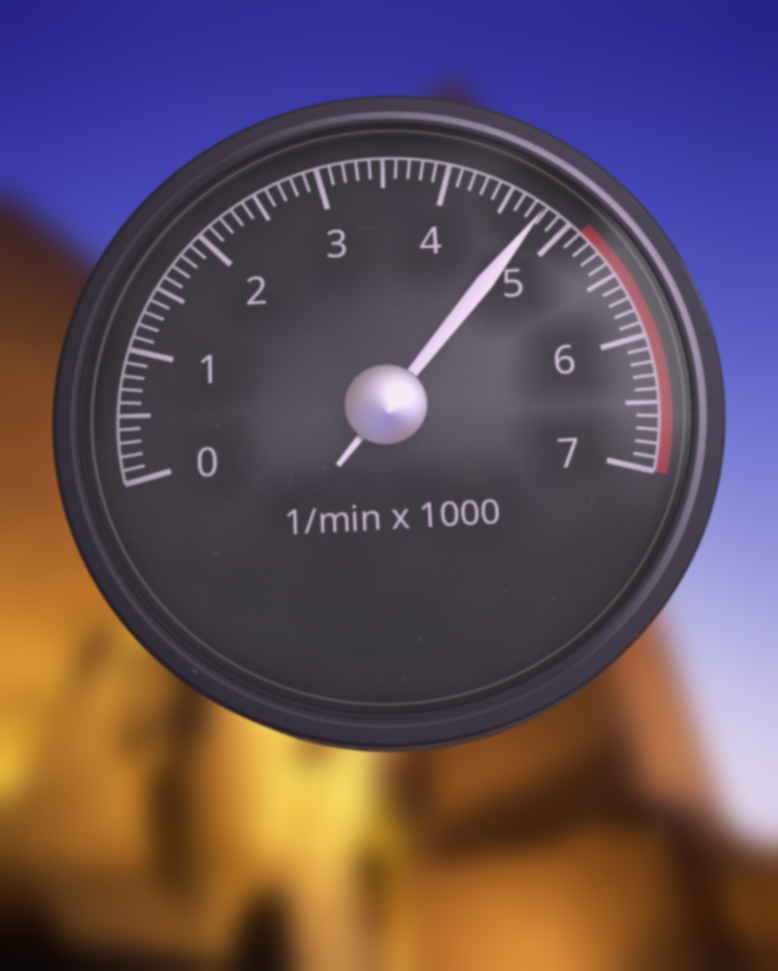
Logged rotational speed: **4800** rpm
